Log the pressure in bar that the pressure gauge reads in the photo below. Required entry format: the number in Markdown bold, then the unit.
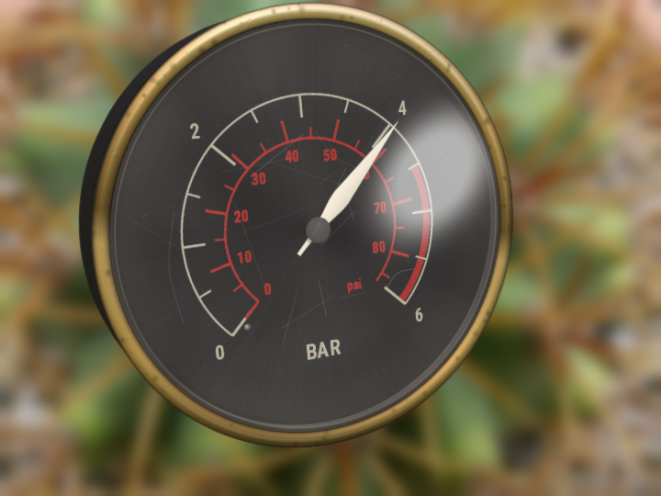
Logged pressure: **4** bar
